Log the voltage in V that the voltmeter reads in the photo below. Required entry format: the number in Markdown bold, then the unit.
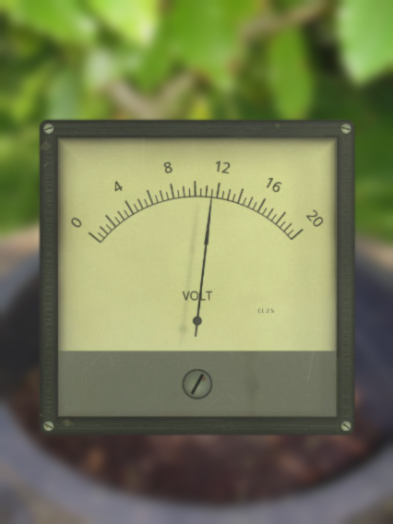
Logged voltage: **11.5** V
